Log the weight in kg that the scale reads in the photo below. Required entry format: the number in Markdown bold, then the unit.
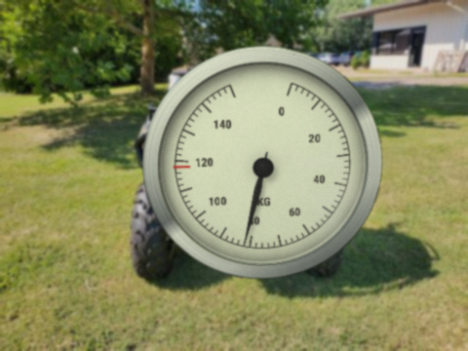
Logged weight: **82** kg
